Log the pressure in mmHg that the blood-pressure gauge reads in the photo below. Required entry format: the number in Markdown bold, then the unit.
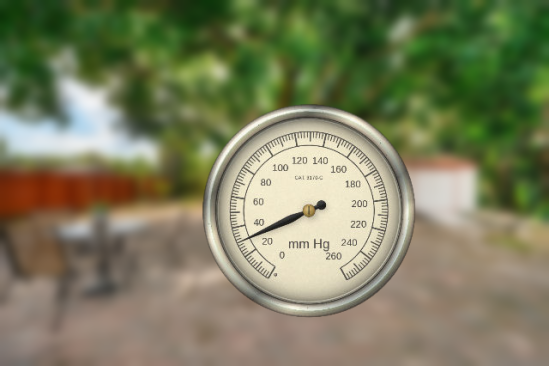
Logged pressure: **30** mmHg
